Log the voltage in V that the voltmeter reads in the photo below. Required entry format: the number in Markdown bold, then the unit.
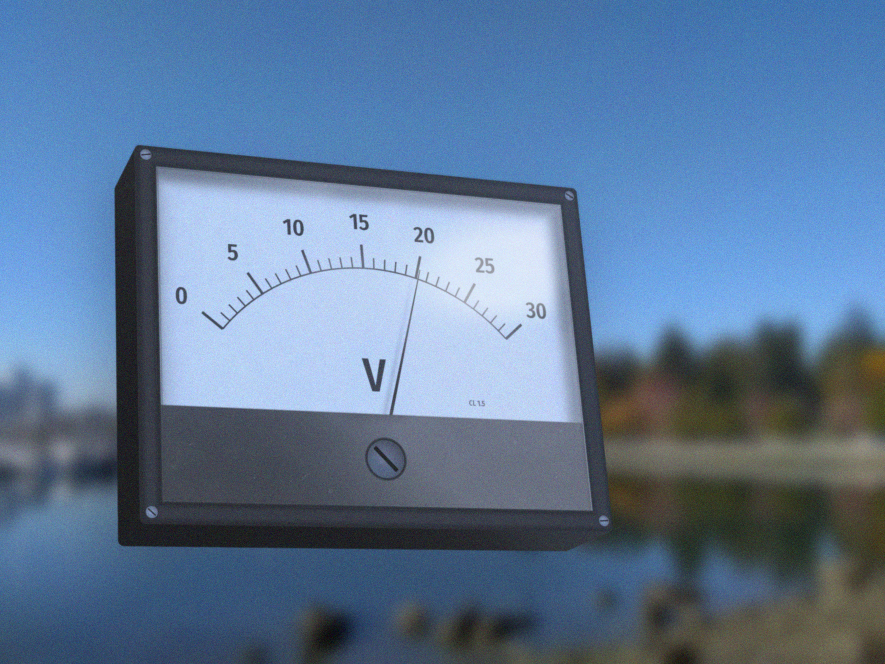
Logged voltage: **20** V
